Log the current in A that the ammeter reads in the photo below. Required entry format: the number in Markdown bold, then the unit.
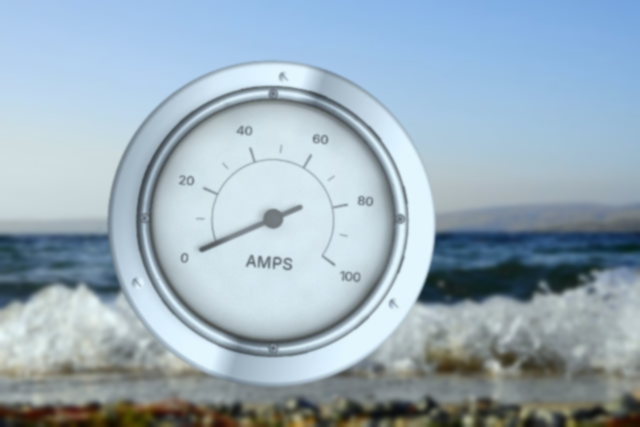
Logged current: **0** A
